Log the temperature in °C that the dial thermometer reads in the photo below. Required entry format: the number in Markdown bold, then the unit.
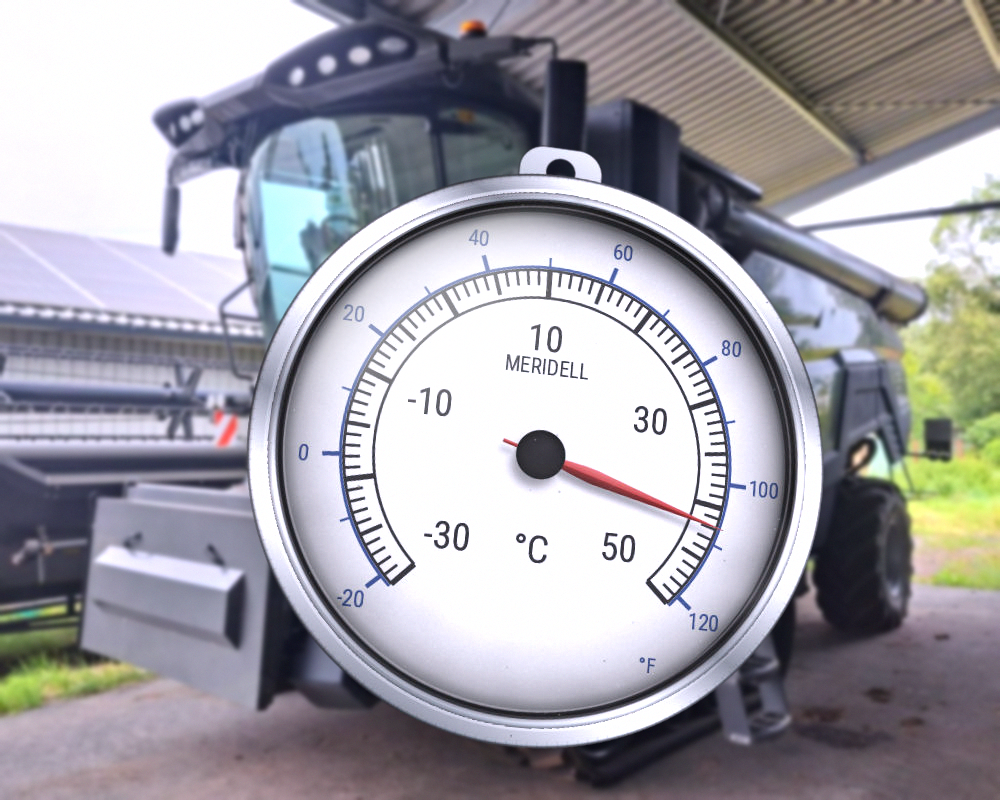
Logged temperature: **42** °C
